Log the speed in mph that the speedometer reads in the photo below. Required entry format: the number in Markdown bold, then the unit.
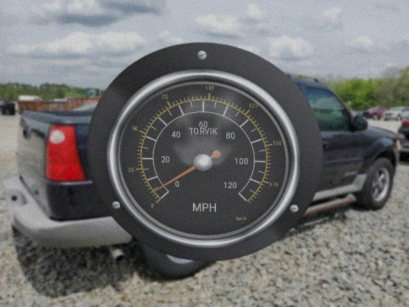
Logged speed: **5** mph
